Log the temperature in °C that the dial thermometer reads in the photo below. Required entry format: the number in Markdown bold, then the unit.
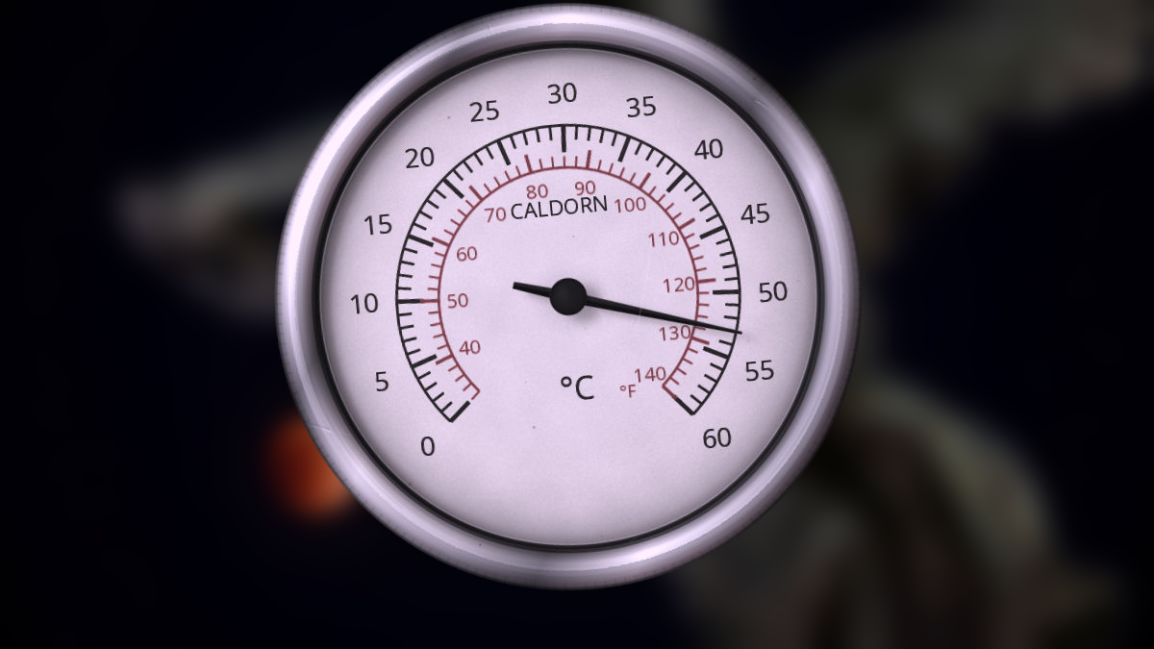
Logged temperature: **53** °C
